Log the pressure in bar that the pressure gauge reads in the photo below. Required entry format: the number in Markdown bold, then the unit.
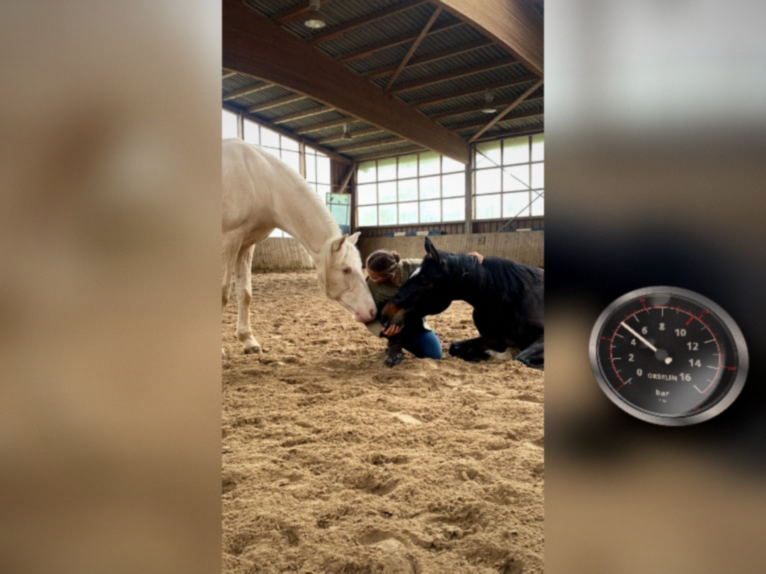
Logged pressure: **5** bar
